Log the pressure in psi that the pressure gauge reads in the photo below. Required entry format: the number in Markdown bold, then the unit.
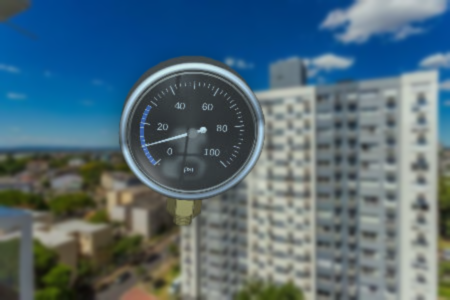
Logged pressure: **10** psi
